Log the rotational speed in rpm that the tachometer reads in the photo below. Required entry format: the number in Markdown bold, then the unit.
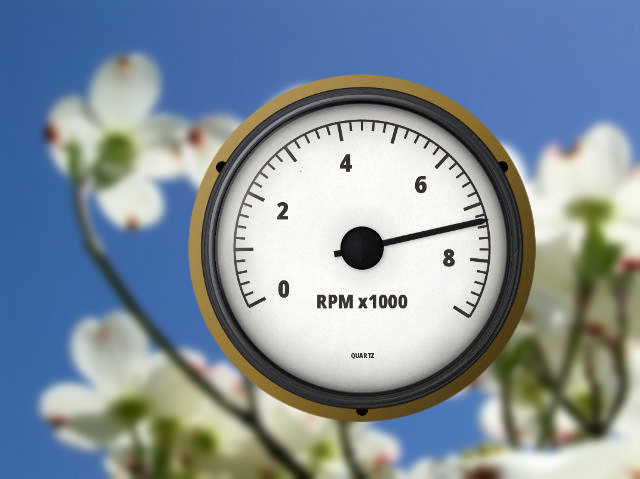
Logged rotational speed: **7300** rpm
